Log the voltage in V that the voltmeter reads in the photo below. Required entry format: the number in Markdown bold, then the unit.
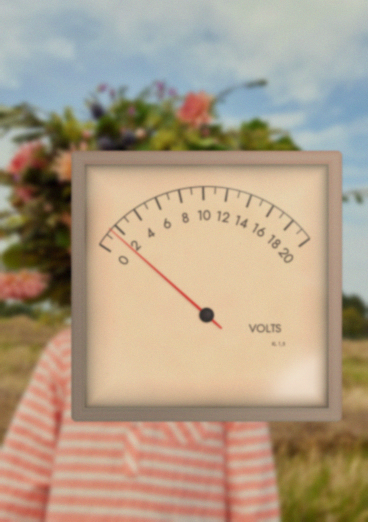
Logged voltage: **1.5** V
